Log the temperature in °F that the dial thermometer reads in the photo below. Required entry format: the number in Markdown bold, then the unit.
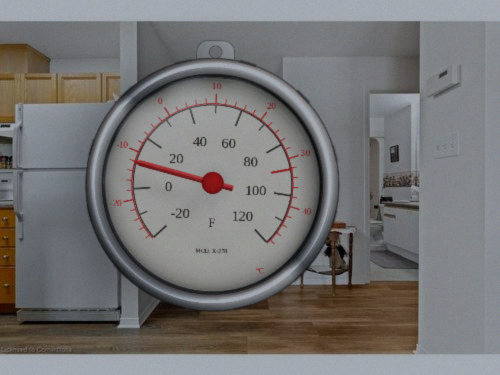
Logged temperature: **10** °F
